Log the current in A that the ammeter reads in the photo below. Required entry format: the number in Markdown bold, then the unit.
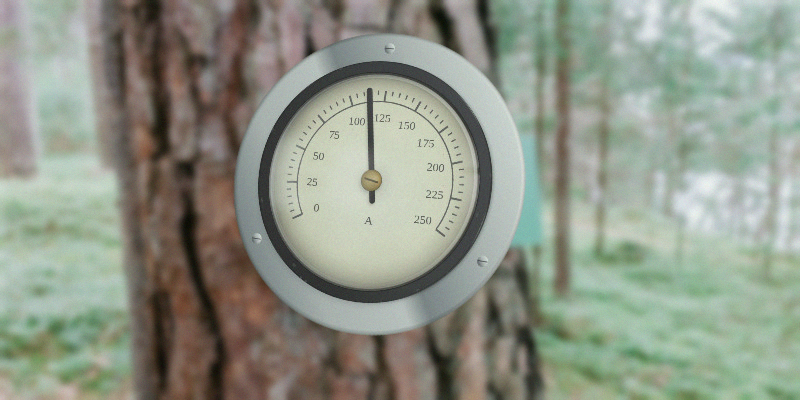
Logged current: **115** A
